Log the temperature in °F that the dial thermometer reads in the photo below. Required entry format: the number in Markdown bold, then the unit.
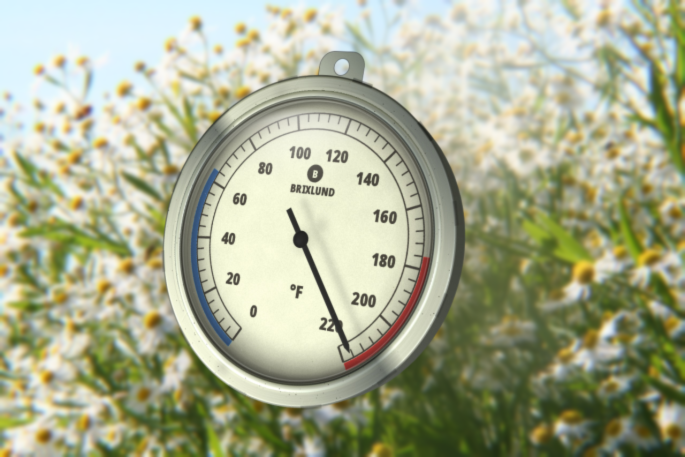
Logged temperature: **216** °F
